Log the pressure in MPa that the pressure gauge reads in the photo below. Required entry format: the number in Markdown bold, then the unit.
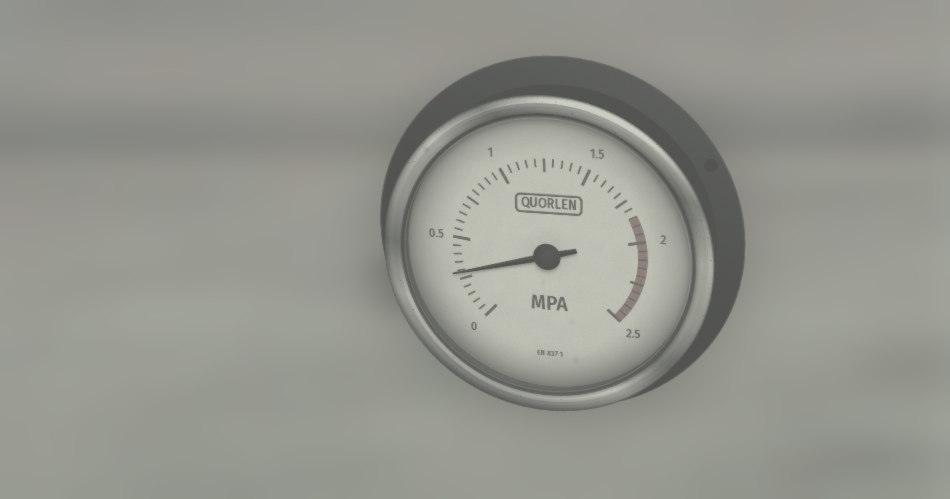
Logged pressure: **0.3** MPa
